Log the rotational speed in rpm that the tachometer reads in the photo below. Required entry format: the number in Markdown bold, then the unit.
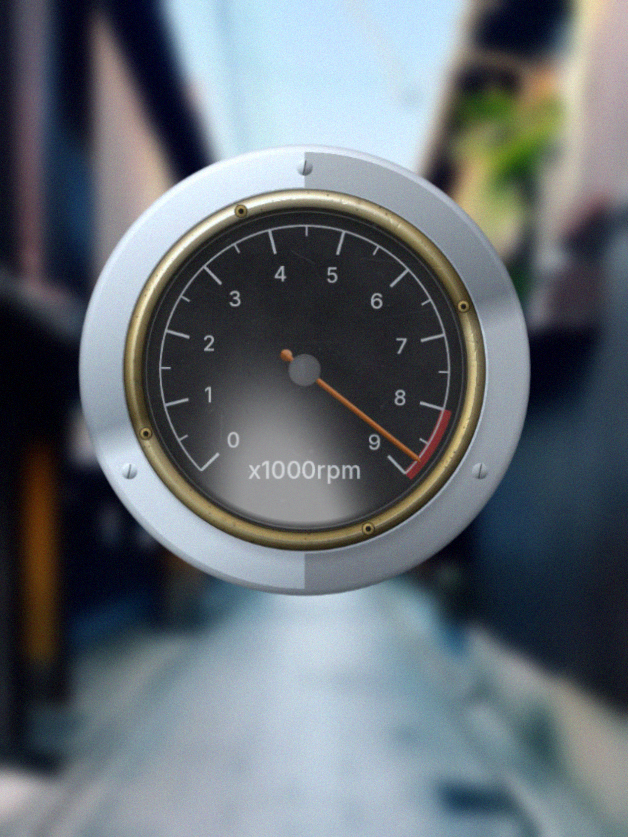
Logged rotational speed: **8750** rpm
